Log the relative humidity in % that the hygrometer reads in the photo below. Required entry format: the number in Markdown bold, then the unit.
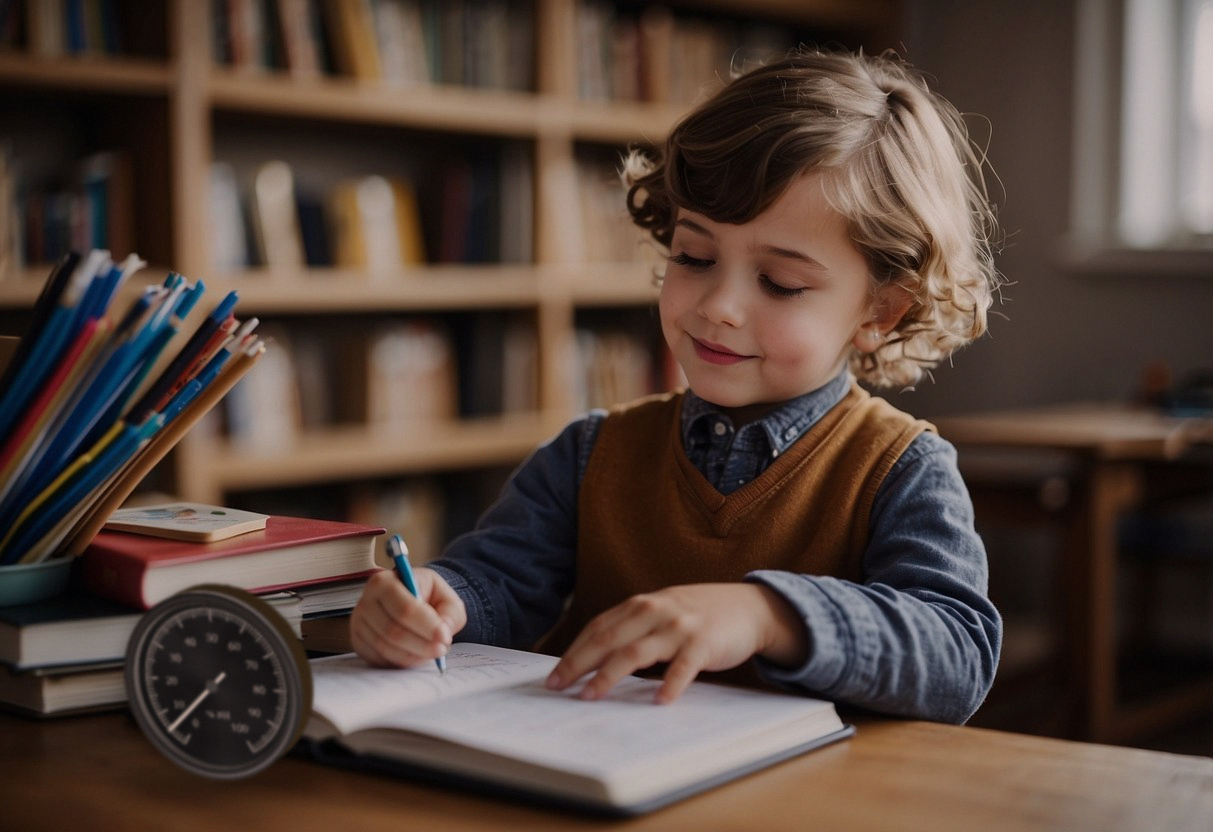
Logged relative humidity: **5** %
